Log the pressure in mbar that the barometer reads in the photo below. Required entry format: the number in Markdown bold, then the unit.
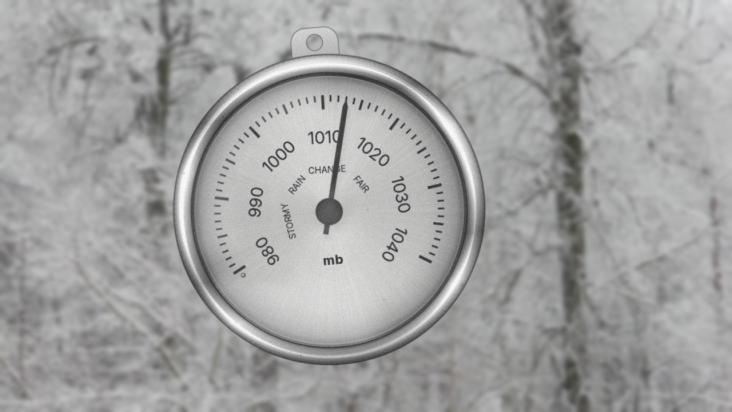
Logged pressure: **1013** mbar
